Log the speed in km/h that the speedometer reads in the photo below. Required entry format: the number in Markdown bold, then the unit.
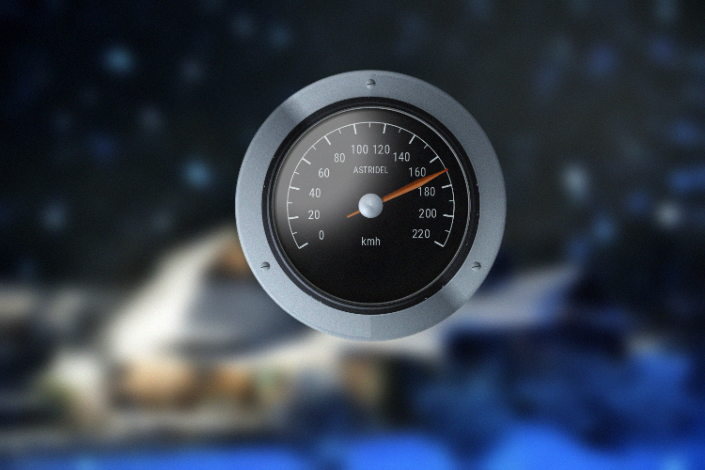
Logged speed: **170** km/h
